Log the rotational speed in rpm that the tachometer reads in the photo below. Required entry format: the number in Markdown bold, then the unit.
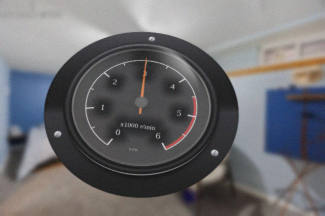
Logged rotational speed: **3000** rpm
